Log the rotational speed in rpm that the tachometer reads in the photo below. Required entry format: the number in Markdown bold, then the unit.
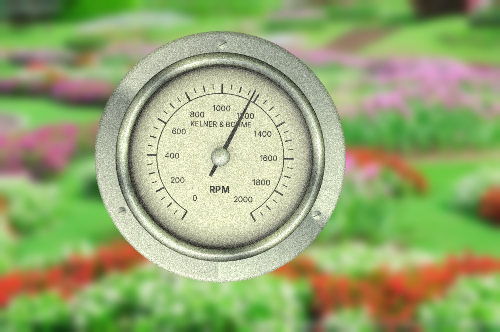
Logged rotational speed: **1175** rpm
